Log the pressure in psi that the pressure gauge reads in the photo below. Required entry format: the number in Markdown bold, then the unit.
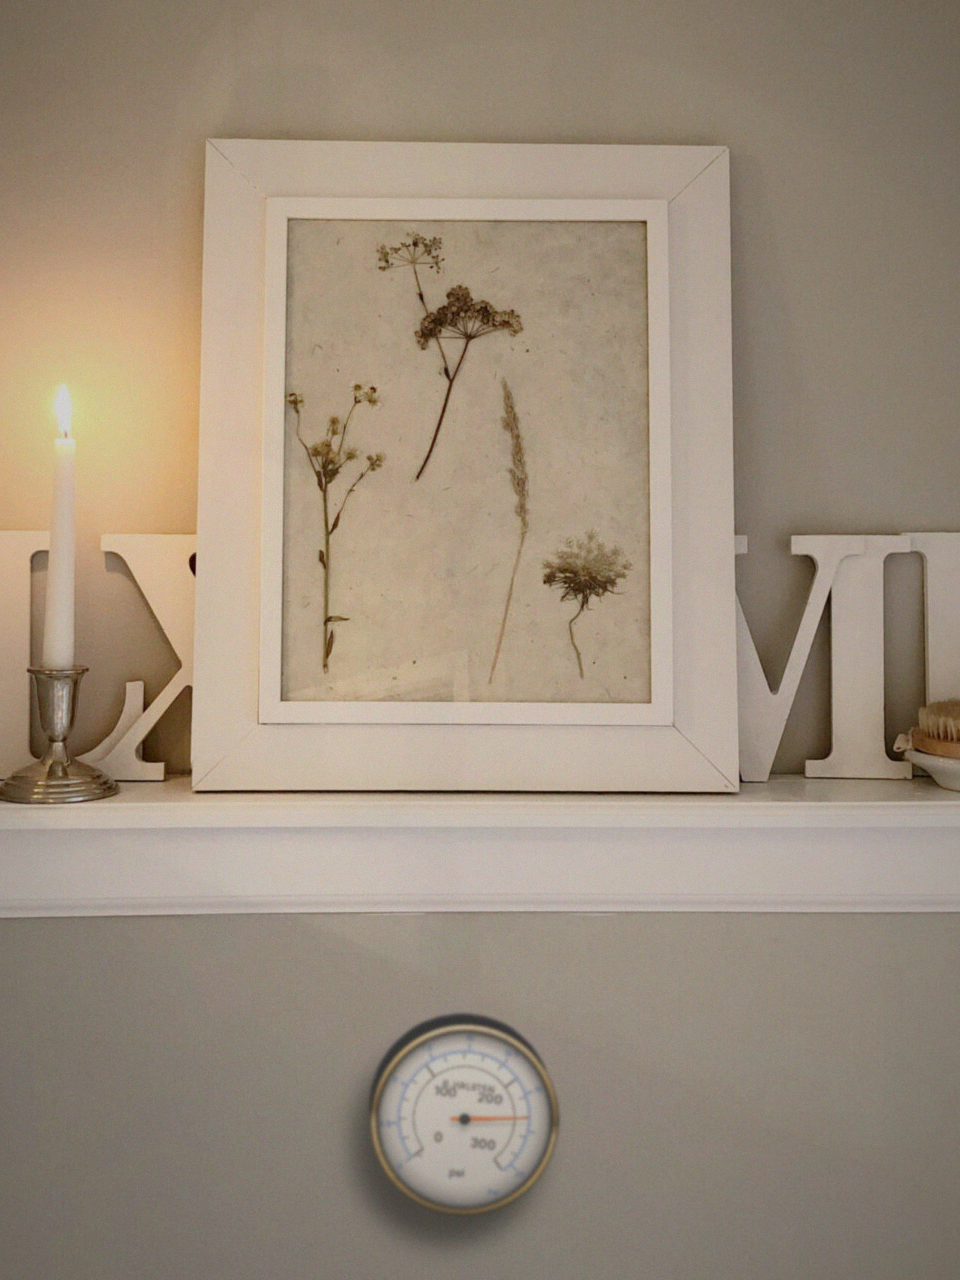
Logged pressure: **240** psi
